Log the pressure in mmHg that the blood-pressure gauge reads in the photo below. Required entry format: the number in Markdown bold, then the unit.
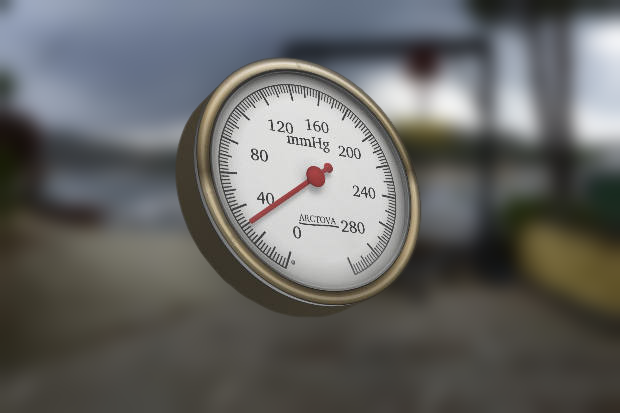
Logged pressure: **30** mmHg
